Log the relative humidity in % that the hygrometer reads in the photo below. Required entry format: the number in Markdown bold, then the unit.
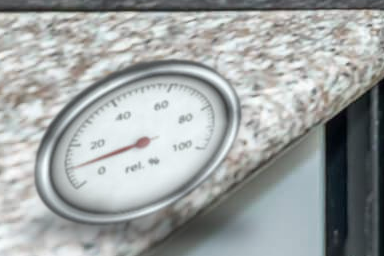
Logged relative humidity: **10** %
